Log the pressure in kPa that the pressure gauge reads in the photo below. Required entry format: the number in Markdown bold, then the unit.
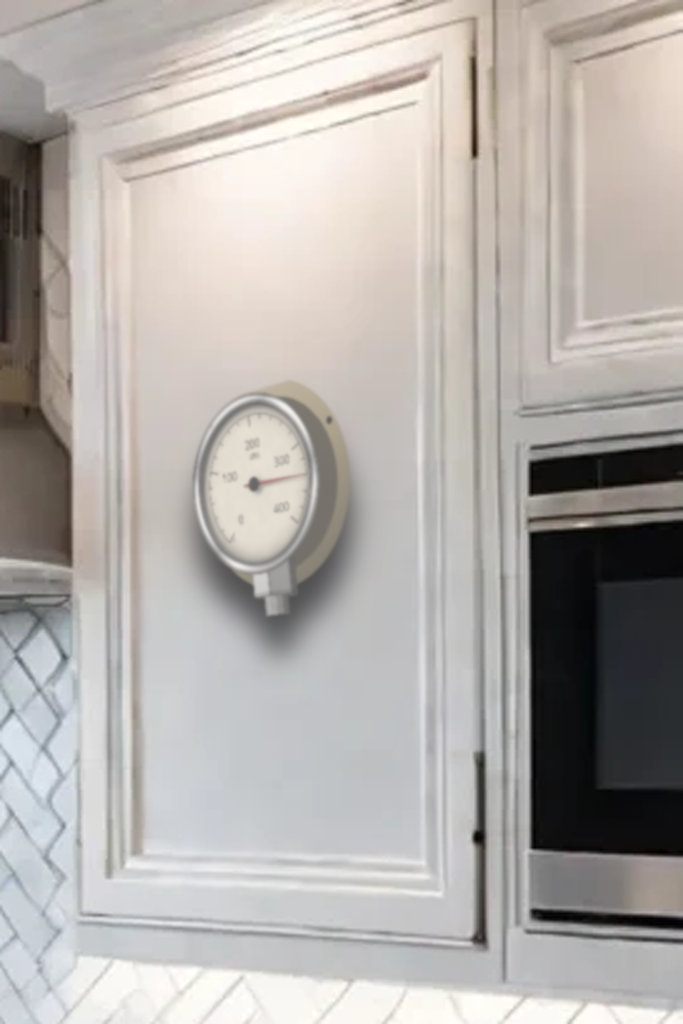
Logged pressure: **340** kPa
